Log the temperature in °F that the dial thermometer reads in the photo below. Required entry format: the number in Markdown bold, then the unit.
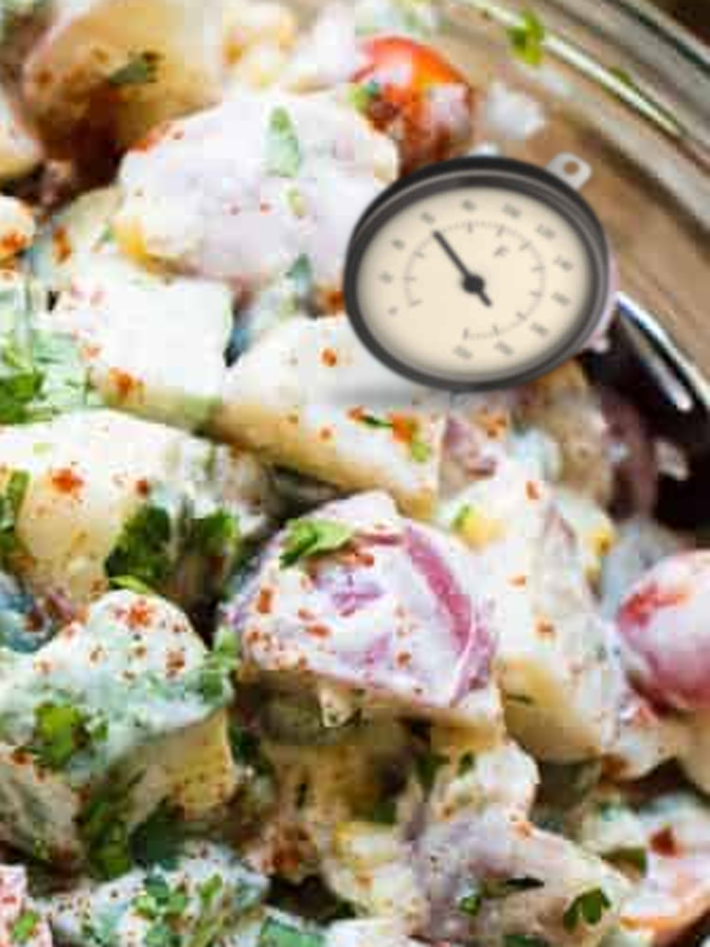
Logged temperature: **60** °F
